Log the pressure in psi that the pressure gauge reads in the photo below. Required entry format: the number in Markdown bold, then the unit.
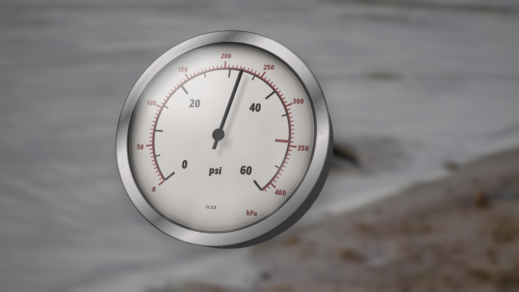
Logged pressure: **32.5** psi
